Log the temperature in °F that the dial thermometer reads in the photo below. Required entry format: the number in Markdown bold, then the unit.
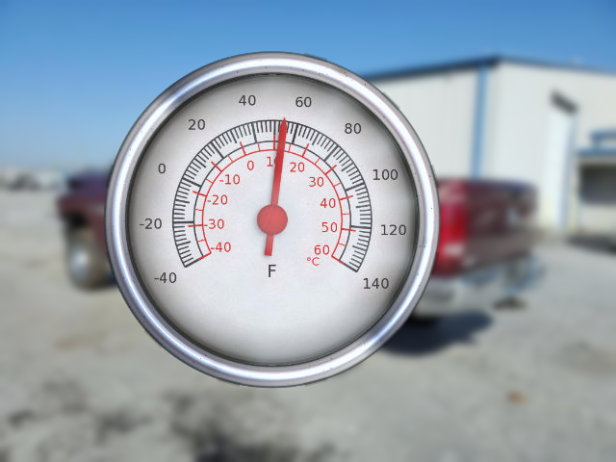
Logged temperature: **54** °F
